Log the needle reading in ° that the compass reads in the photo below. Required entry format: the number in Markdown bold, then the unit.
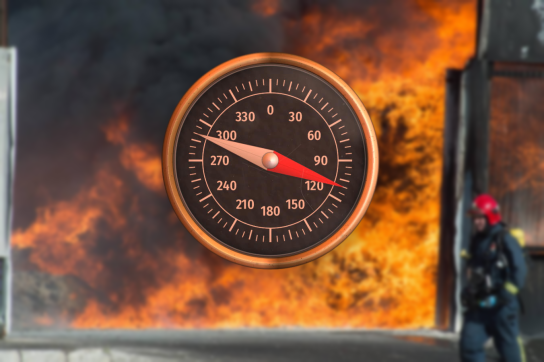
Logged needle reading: **110** °
